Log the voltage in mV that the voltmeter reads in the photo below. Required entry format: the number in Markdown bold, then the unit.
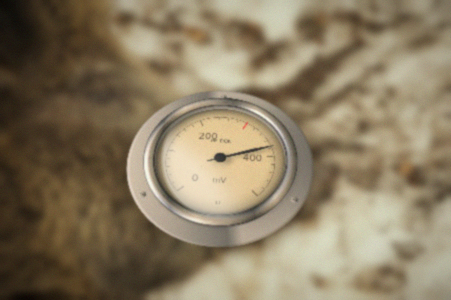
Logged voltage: **380** mV
